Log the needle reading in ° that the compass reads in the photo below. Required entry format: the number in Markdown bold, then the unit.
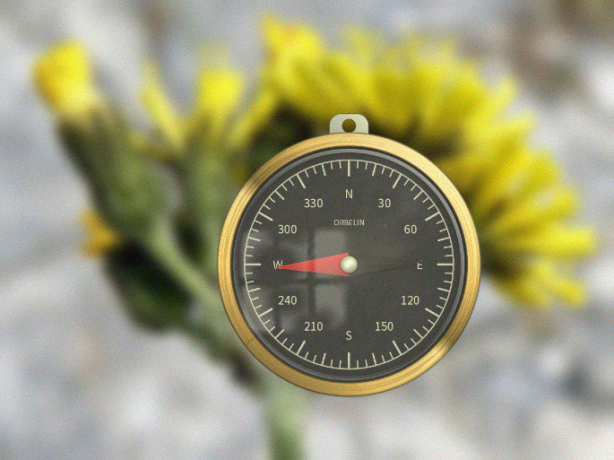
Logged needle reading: **267.5** °
